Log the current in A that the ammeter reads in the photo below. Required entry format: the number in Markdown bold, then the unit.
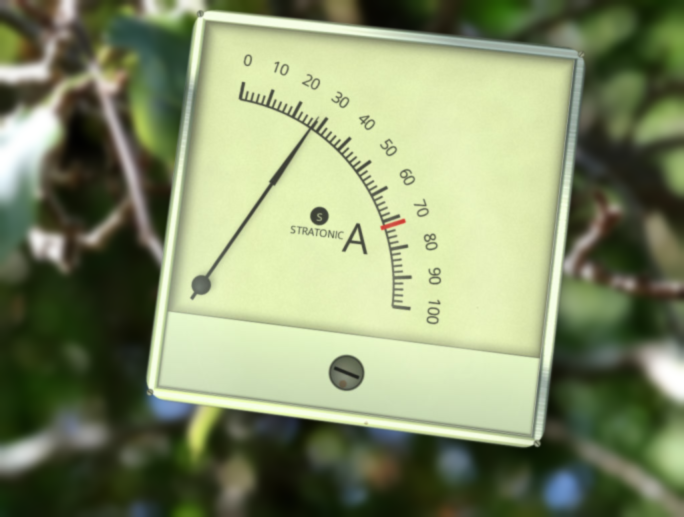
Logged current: **28** A
